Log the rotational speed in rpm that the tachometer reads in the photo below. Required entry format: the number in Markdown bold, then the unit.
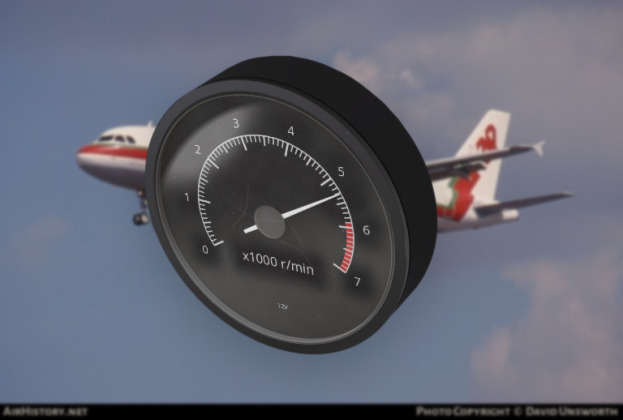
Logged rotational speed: **5300** rpm
